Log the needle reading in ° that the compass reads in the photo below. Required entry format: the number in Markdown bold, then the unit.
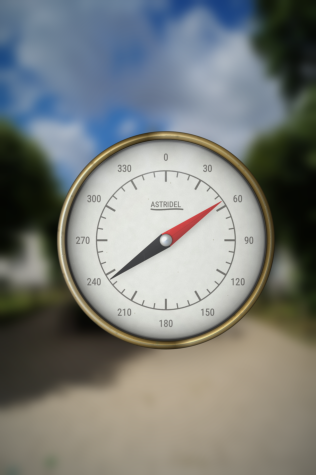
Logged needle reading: **55** °
